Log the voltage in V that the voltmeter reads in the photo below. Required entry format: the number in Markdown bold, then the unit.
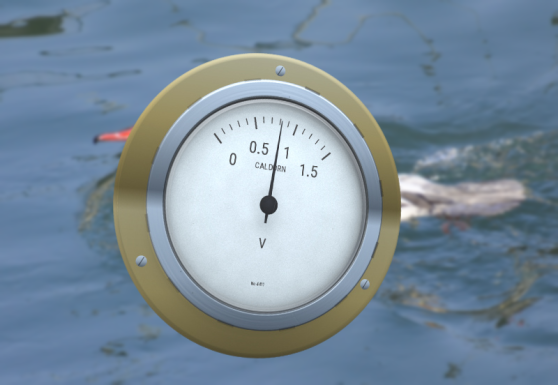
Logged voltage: **0.8** V
